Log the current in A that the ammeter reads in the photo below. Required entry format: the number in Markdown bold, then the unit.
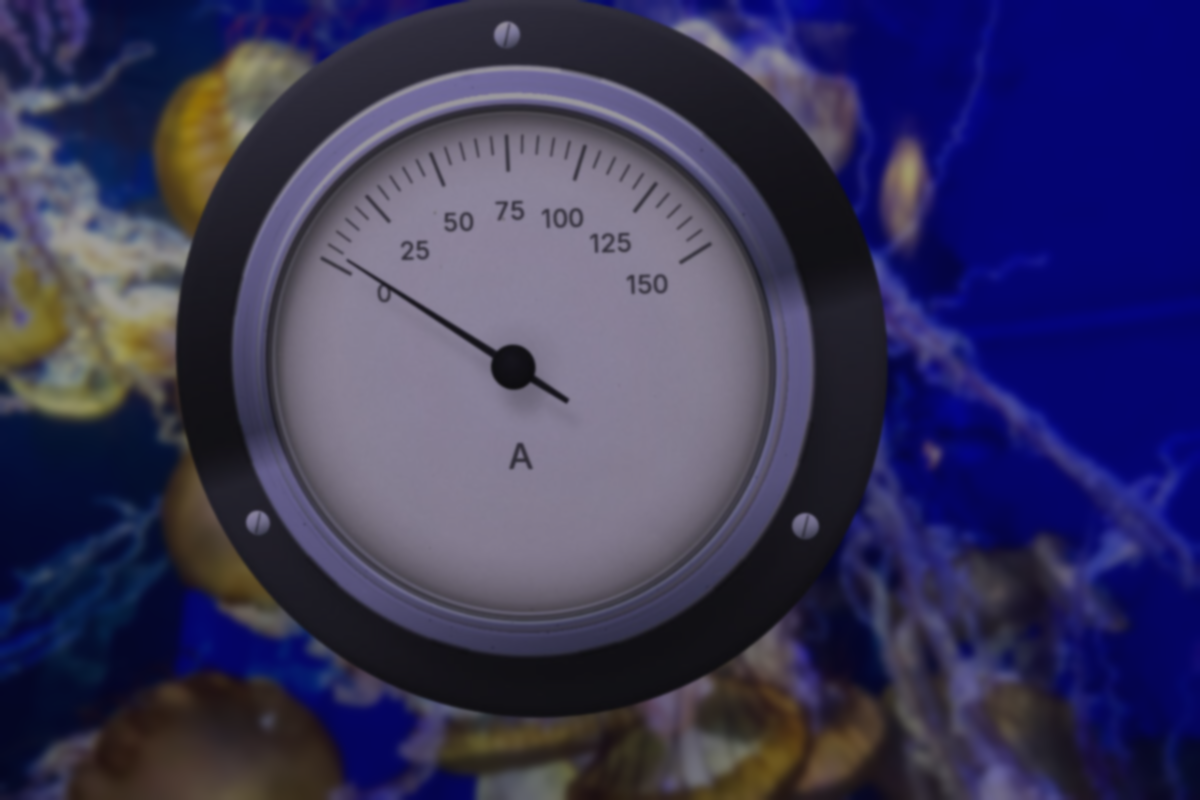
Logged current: **5** A
